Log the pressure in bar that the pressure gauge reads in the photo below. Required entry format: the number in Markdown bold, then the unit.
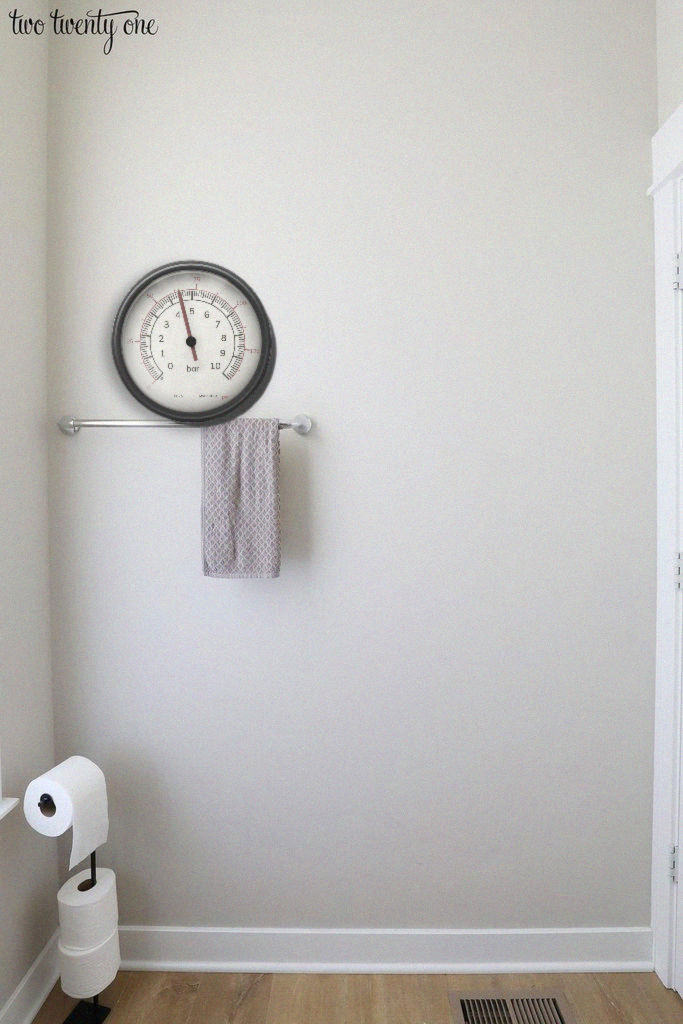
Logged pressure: **4.5** bar
